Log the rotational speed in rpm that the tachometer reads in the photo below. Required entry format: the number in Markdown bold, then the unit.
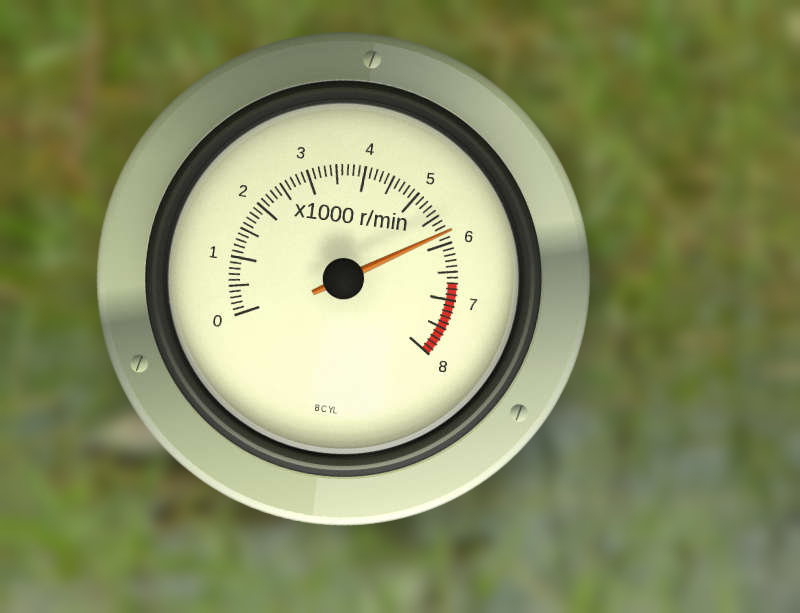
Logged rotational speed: **5800** rpm
